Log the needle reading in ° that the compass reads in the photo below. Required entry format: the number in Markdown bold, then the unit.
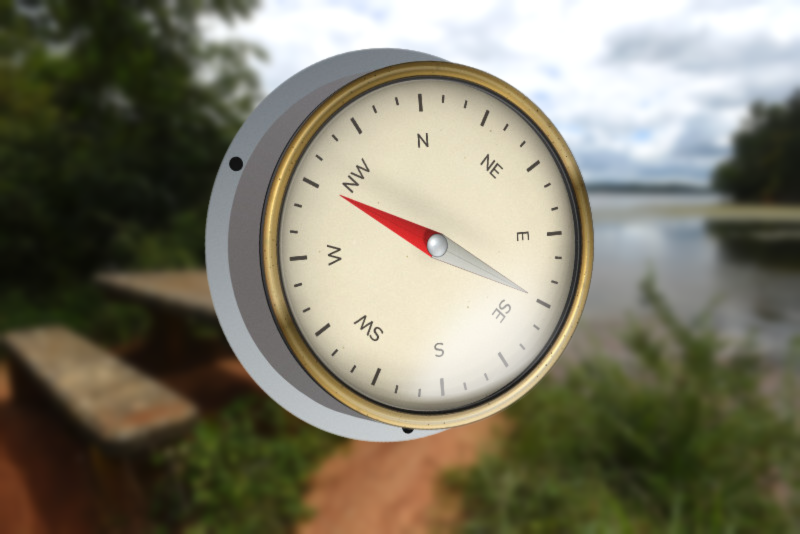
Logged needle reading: **300** °
